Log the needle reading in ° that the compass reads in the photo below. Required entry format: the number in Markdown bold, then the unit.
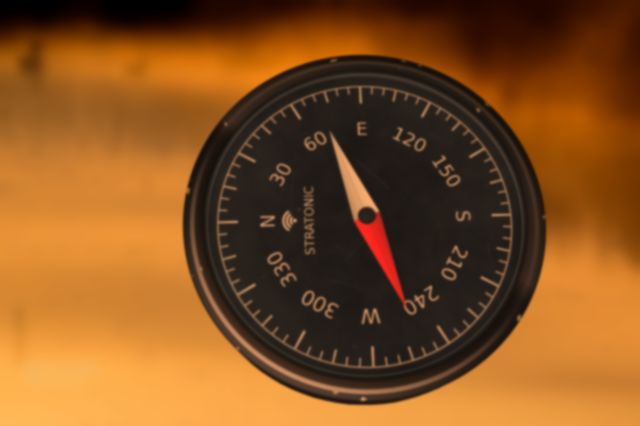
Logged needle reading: **250** °
